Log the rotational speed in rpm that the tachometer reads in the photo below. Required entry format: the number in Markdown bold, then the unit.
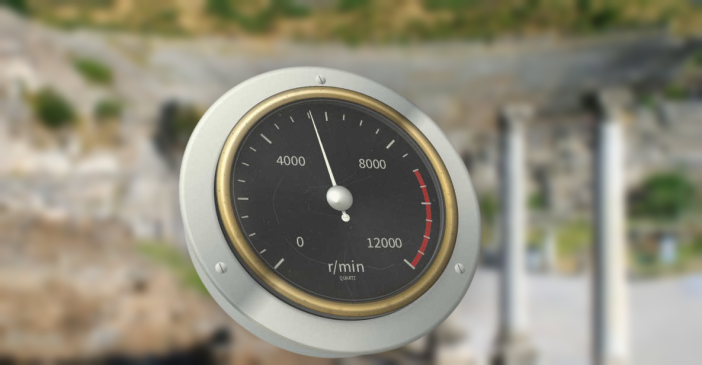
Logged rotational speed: **5500** rpm
